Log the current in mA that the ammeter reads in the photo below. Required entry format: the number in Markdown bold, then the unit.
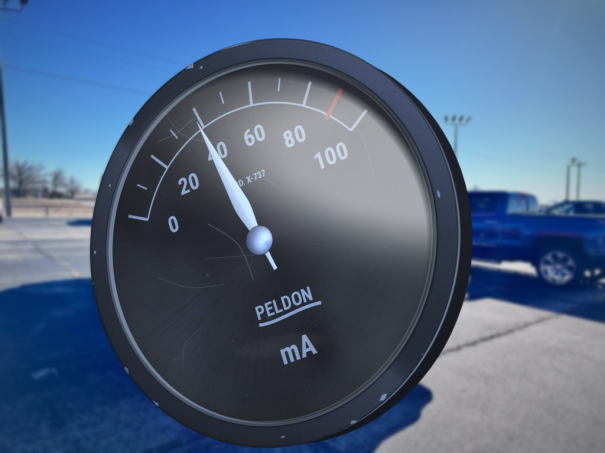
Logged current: **40** mA
